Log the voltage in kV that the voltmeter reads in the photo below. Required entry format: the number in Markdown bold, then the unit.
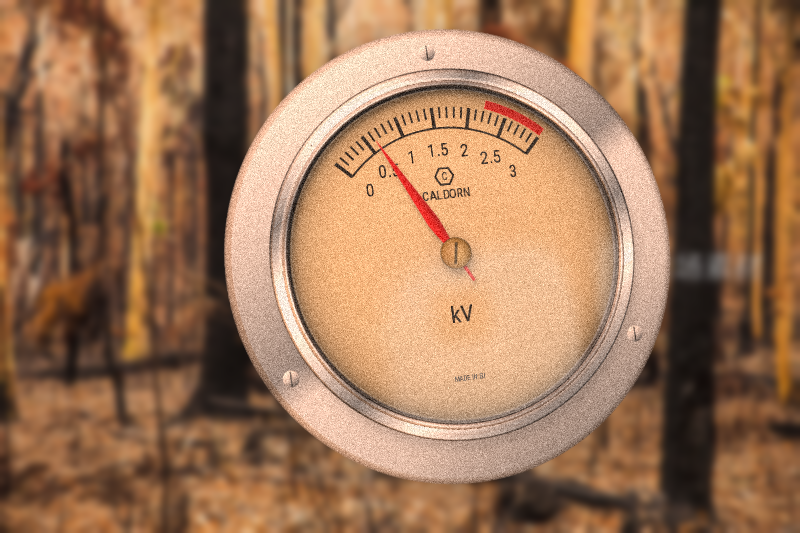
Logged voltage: **0.6** kV
